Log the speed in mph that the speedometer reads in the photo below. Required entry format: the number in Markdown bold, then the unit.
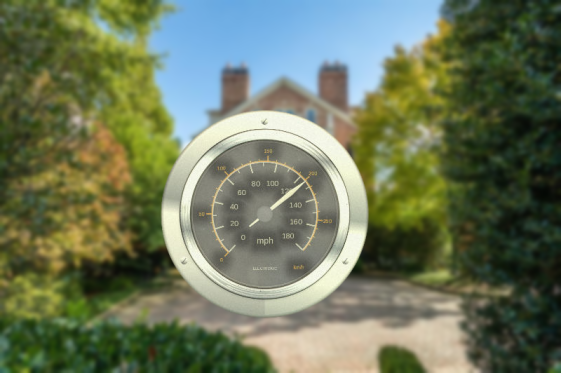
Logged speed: **125** mph
